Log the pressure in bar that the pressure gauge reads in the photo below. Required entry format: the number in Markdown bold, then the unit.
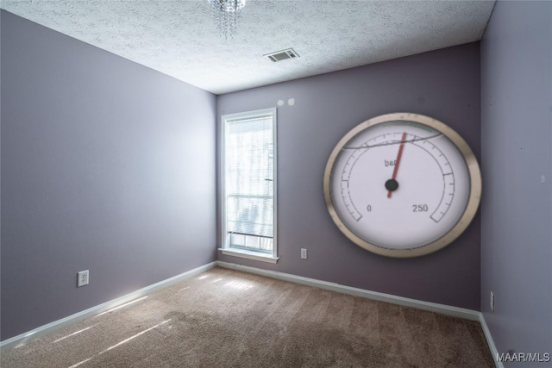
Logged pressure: **140** bar
